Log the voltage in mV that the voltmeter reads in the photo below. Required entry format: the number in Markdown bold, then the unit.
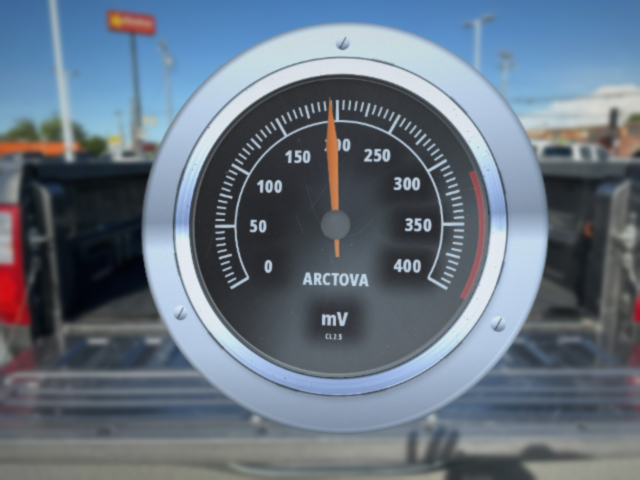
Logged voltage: **195** mV
